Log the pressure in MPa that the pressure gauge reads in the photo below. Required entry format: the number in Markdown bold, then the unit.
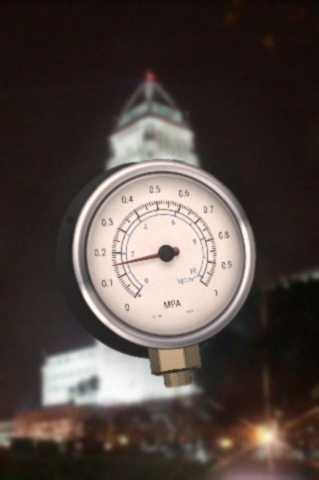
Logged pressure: **0.15** MPa
